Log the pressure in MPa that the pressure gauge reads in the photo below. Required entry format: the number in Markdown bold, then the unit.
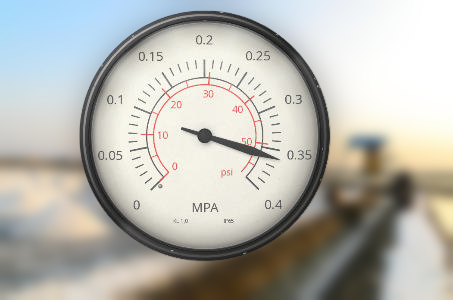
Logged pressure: **0.36** MPa
